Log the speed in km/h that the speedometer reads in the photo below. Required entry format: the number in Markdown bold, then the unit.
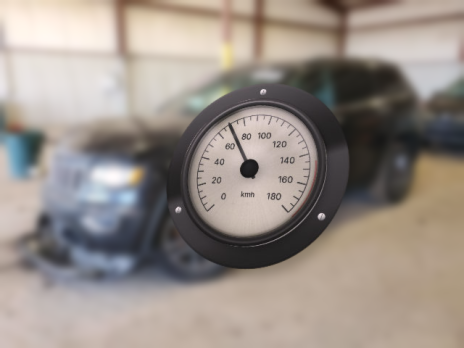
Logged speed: **70** km/h
